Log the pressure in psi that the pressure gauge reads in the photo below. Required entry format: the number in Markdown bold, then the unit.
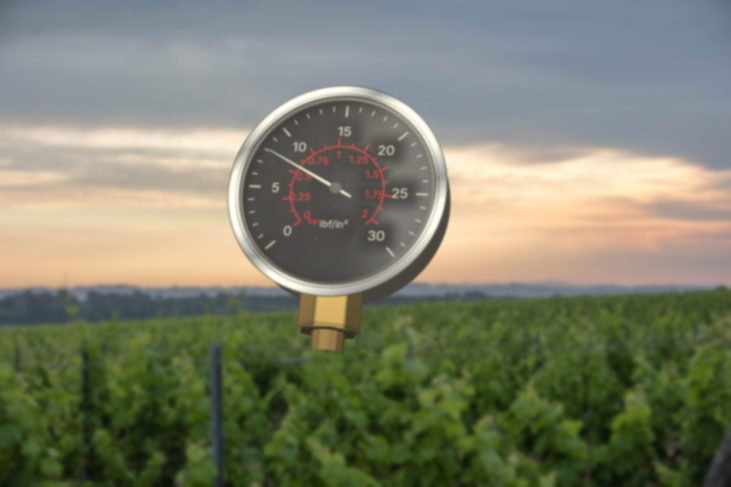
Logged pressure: **8** psi
